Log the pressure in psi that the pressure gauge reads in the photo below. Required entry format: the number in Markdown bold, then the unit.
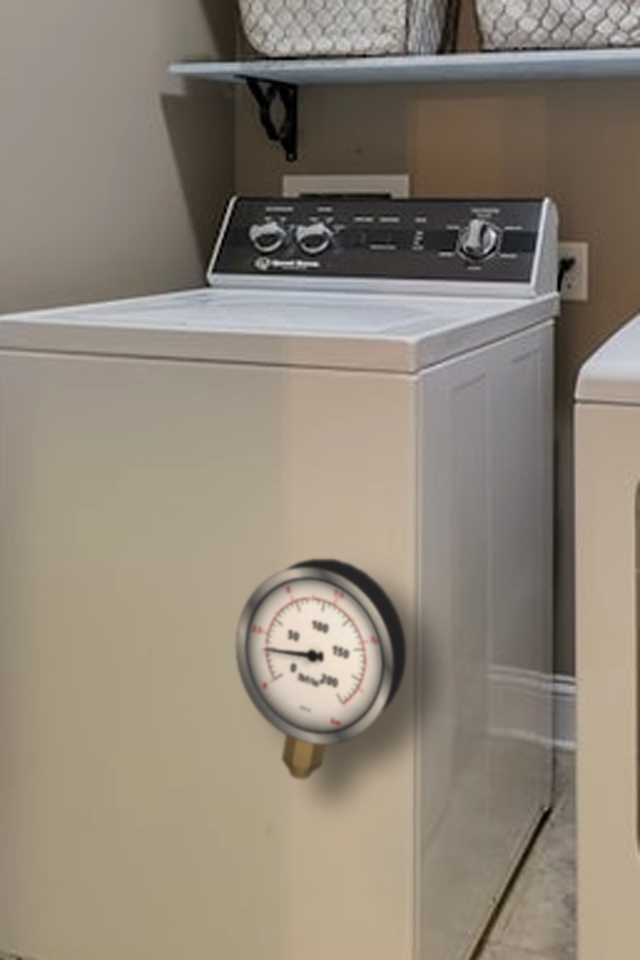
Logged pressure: **25** psi
